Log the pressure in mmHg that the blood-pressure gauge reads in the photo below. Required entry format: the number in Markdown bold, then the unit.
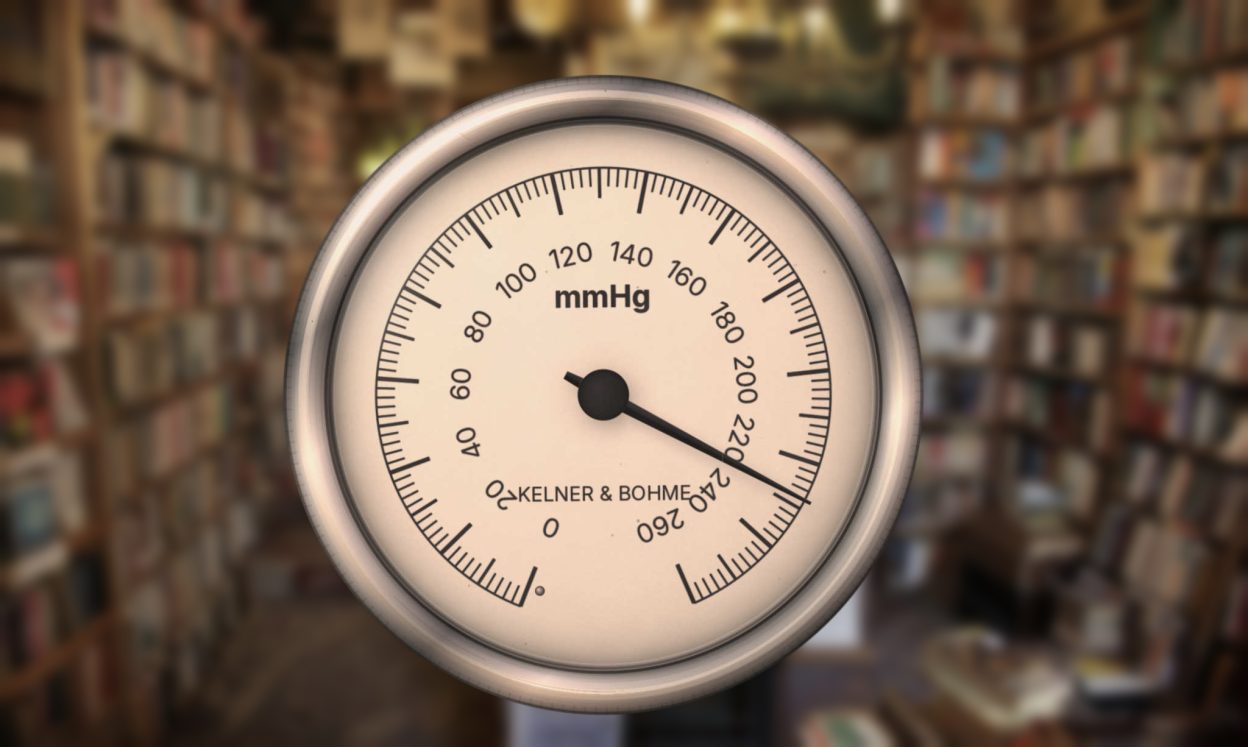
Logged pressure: **228** mmHg
